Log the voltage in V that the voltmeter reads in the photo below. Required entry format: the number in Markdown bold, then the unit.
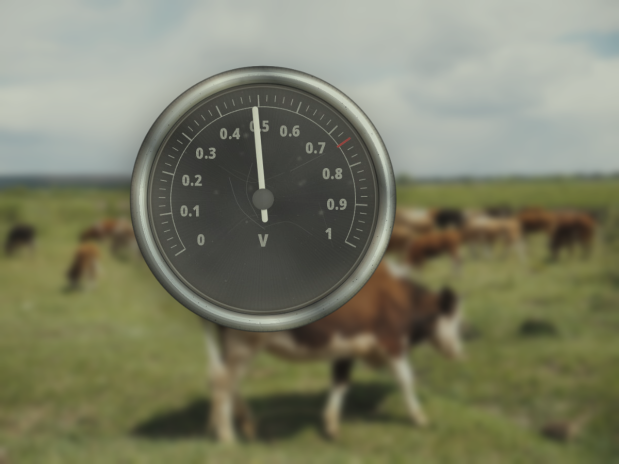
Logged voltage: **0.49** V
